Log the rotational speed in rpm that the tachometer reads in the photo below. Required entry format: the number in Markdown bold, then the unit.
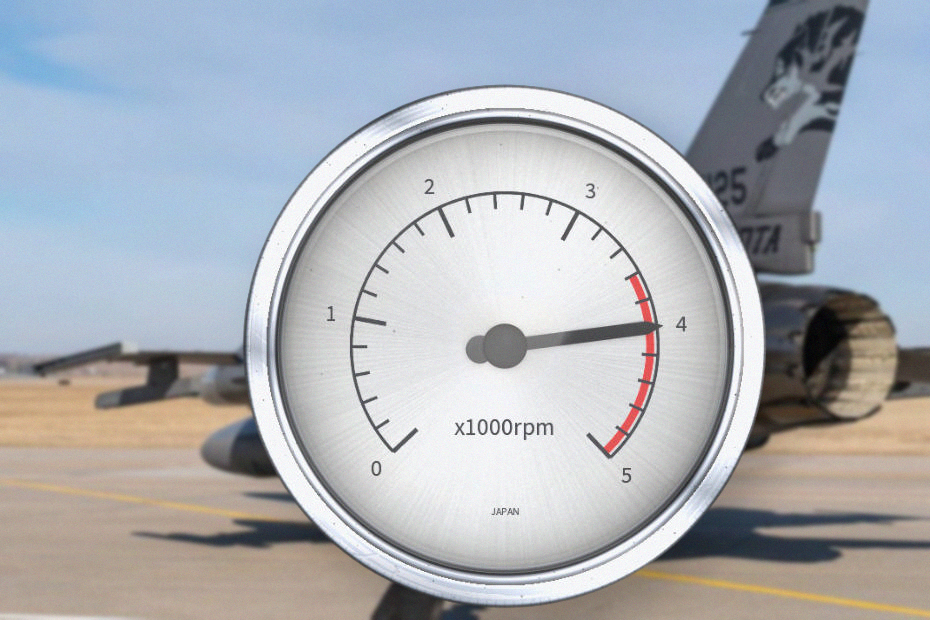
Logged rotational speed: **4000** rpm
